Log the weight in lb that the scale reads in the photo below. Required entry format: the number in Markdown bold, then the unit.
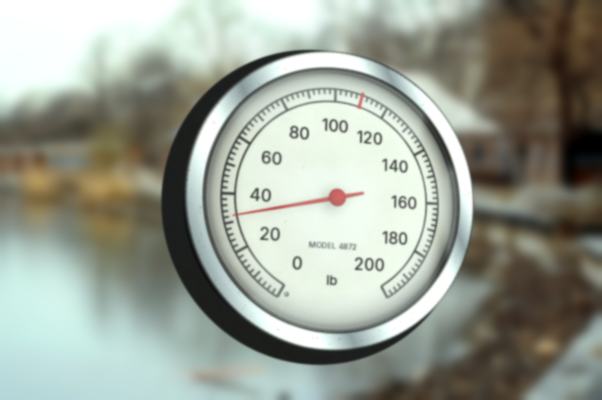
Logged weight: **32** lb
